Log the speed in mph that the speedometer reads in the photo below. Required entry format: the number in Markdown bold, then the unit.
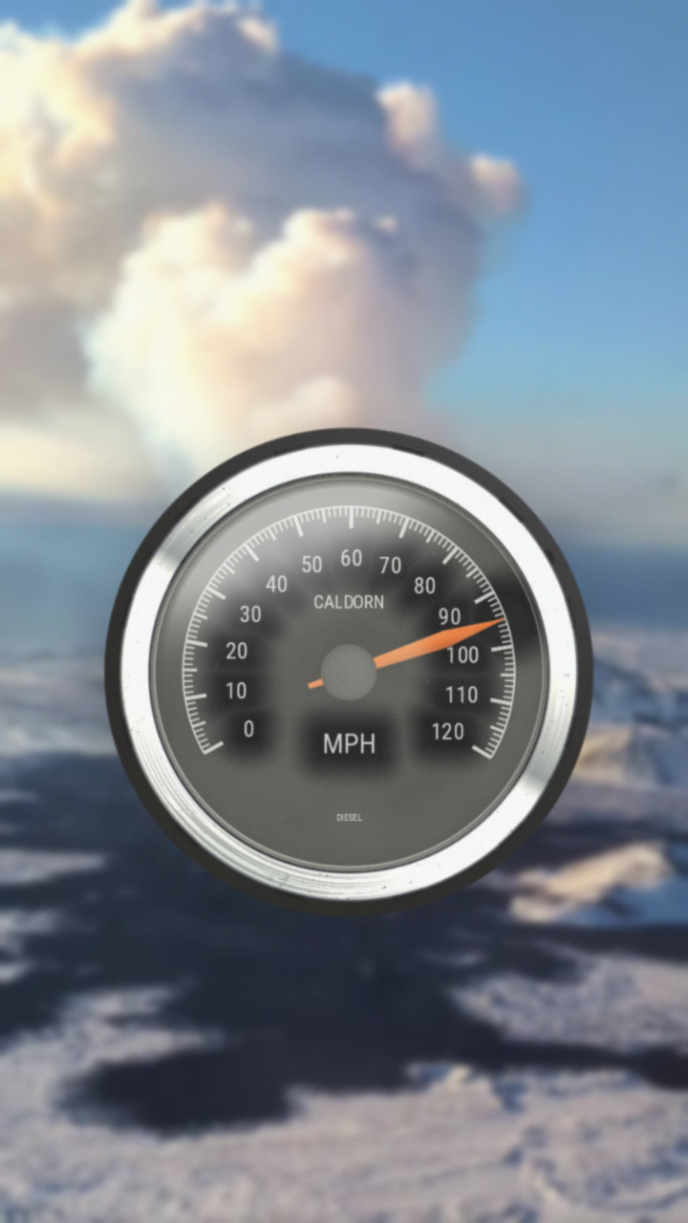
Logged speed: **95** mph
